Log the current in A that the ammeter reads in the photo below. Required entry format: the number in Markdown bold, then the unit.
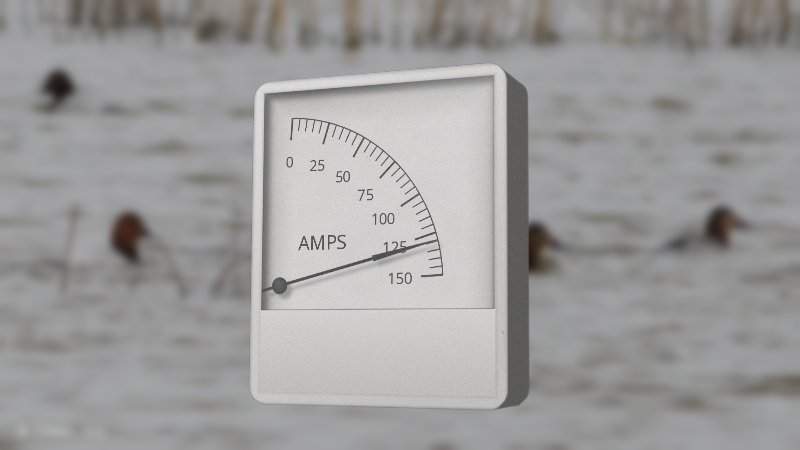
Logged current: **130** A
